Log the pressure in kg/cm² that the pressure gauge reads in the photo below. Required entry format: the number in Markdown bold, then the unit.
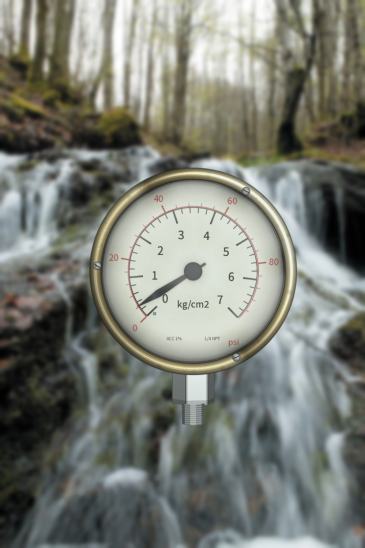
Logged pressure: **0.3** kg/cm²
